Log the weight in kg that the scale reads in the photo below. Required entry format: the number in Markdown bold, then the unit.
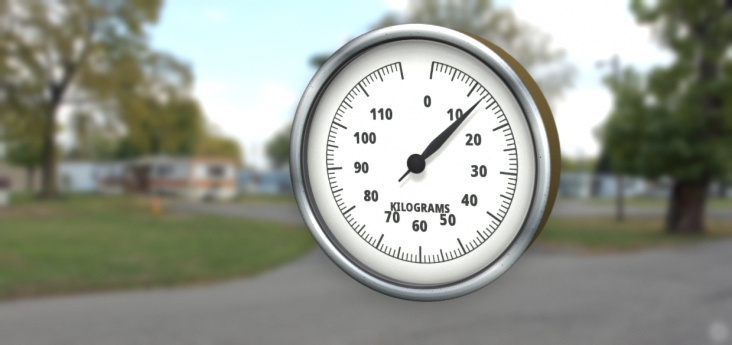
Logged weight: **13** kg
